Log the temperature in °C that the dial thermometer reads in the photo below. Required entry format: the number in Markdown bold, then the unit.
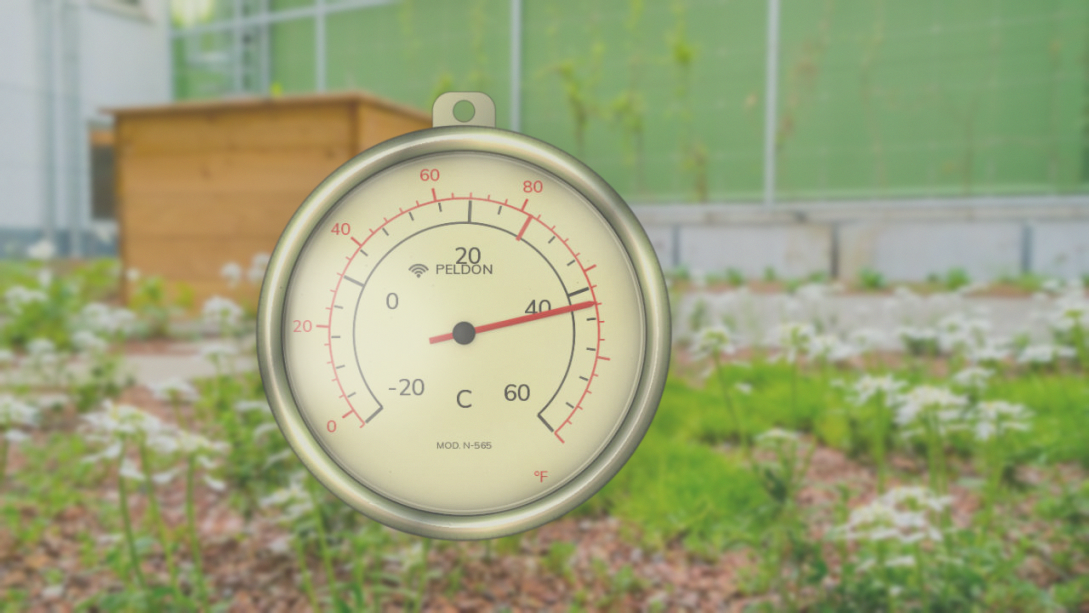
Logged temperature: **42** °C
